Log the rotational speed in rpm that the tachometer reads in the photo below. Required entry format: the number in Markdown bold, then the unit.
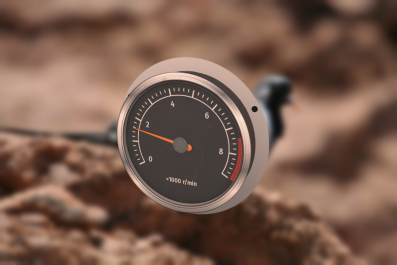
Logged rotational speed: **1600** rpm
